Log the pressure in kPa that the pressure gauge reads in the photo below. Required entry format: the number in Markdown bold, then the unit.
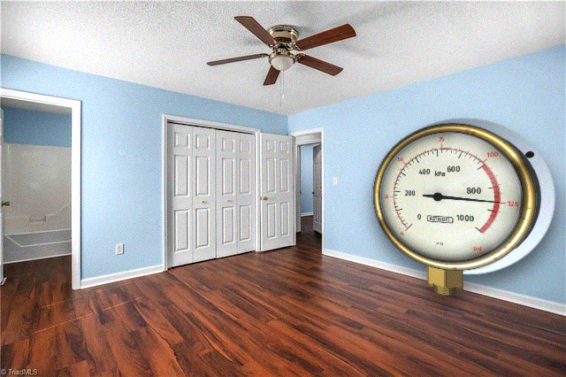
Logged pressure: **860** kPa
